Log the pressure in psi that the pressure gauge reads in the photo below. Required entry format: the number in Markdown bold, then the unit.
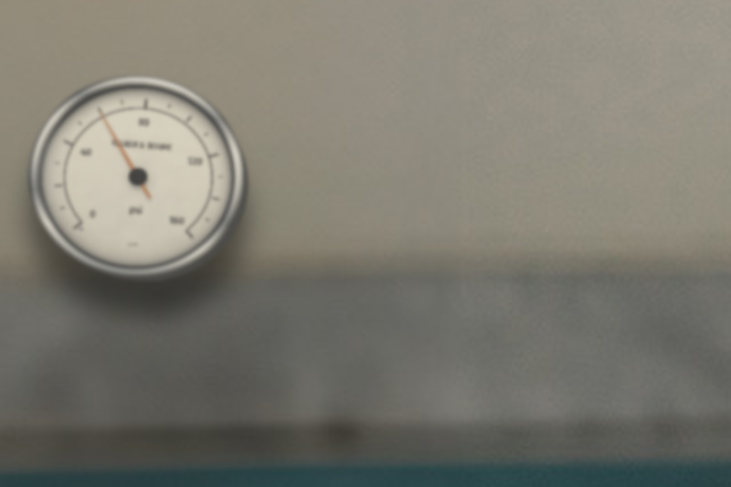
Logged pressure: **60** psi
